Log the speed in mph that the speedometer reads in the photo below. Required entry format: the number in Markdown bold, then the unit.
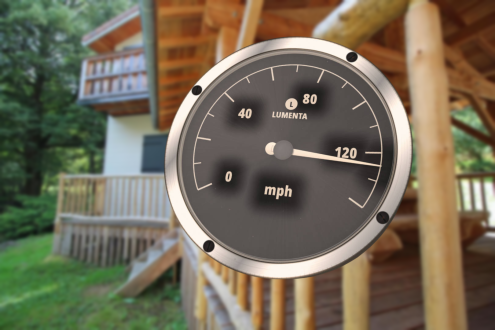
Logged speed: **125** mph
